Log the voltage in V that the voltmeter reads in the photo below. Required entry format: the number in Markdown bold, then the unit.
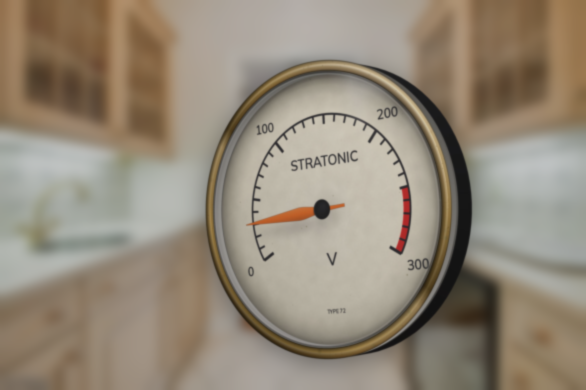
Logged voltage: **30** V
